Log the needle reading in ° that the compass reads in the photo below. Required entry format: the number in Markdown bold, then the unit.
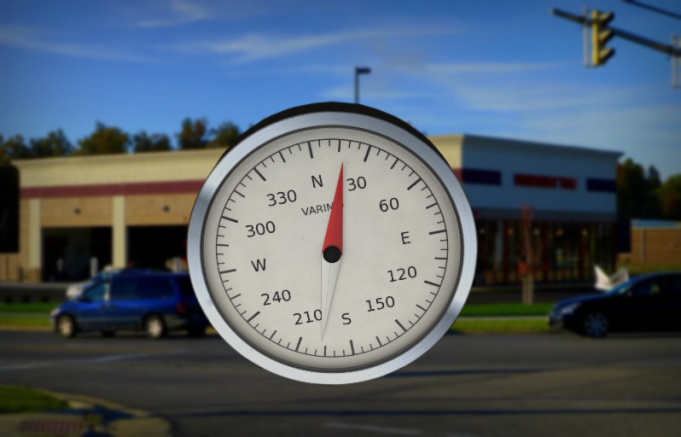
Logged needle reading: **17.5** °
